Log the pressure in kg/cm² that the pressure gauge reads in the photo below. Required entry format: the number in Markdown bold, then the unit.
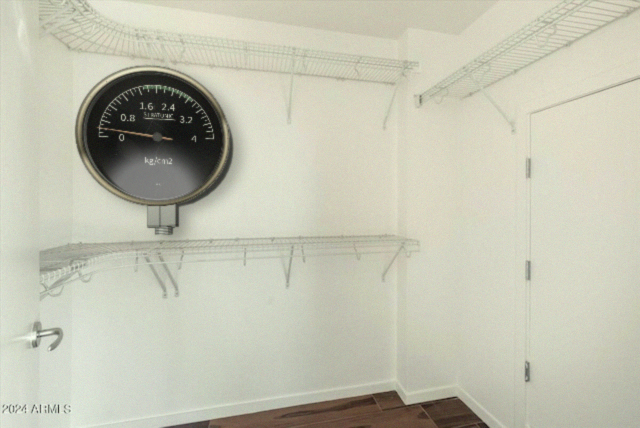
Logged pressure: **0.2** kg/cm²
